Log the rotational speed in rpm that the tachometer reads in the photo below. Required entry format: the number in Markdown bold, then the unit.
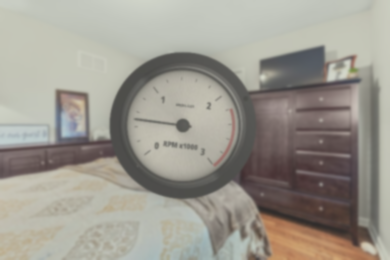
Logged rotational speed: **500** rpm
